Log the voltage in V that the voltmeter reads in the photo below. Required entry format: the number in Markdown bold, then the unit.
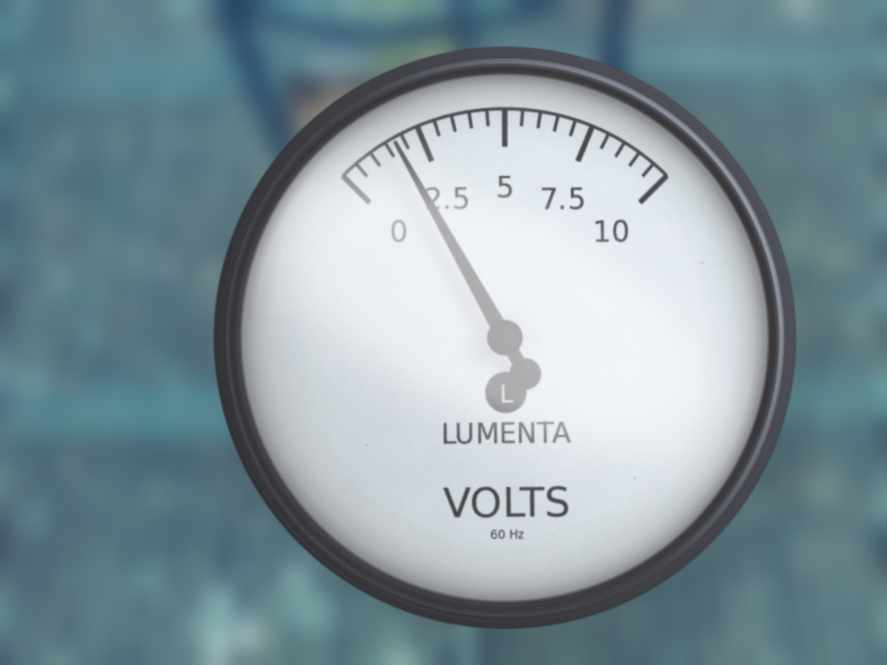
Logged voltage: **1.75** V
